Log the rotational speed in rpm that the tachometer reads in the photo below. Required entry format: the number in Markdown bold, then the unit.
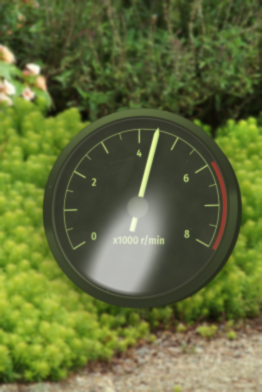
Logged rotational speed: **4500** rpm
